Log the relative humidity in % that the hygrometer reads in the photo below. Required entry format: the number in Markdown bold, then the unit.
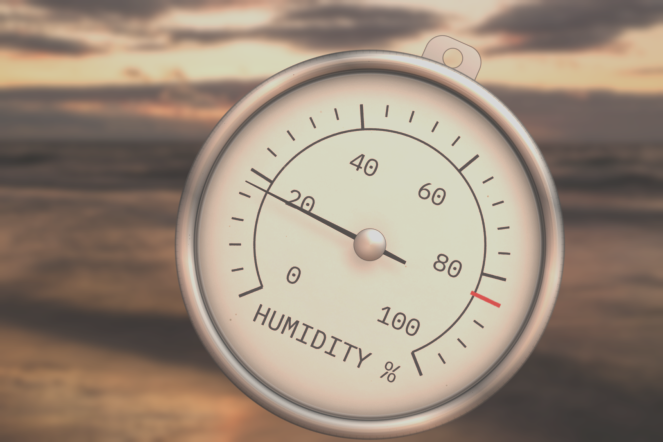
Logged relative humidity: **18** %
